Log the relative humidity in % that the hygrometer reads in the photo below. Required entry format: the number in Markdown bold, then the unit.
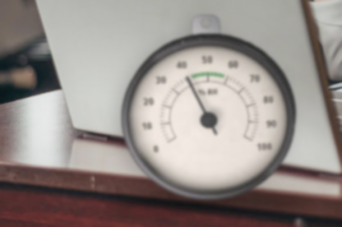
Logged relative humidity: **40** %
